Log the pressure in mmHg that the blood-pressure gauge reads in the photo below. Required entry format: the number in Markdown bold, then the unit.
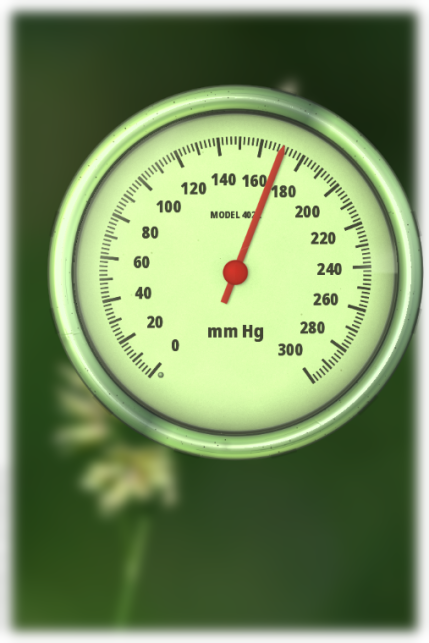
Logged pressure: **170** mmHg
